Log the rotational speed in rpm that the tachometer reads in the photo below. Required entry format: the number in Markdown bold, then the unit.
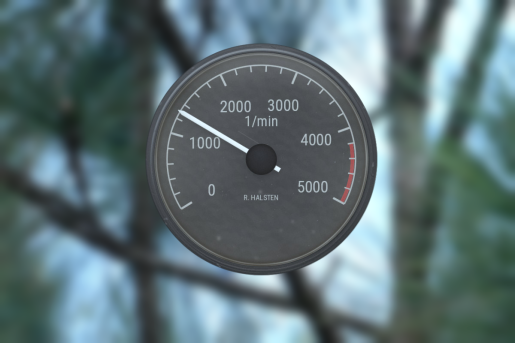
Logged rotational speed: **1300** rpm
